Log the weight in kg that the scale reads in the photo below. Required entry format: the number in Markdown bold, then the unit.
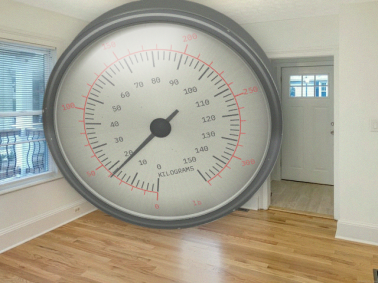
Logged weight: **18** kg
